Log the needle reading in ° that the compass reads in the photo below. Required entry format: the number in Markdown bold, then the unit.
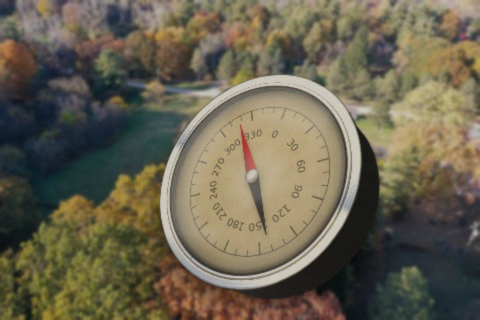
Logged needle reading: **320** °
